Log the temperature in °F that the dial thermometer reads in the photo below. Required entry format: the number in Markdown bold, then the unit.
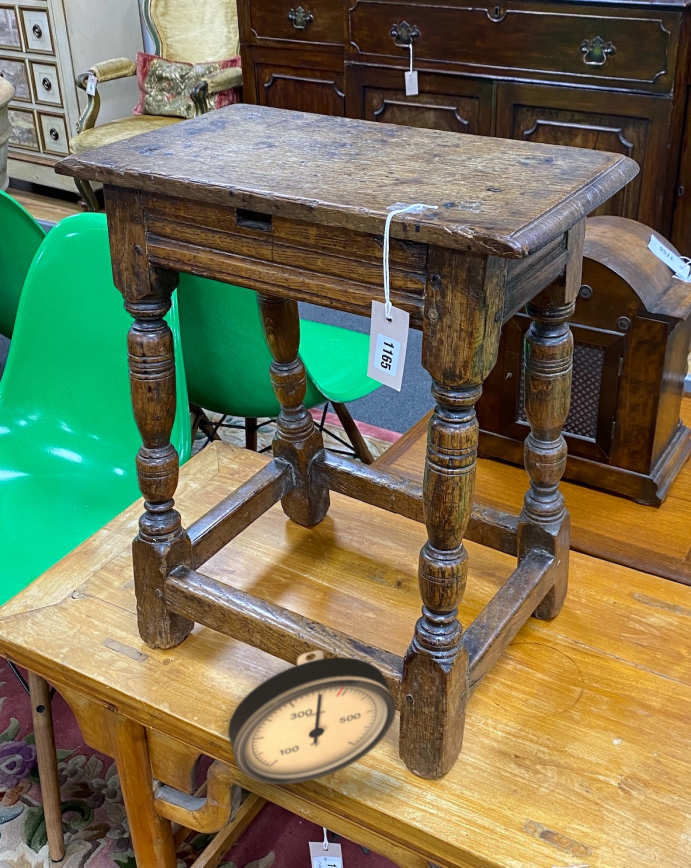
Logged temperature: **350** °F
